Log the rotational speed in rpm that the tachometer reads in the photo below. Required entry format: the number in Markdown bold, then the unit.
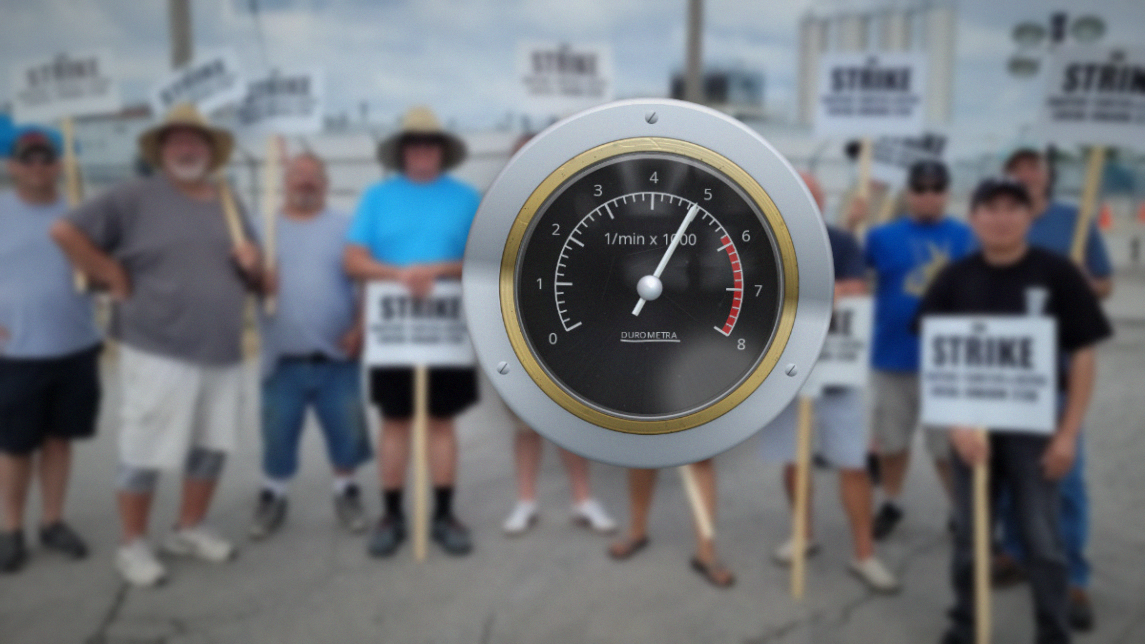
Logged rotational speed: **4900** rpm
